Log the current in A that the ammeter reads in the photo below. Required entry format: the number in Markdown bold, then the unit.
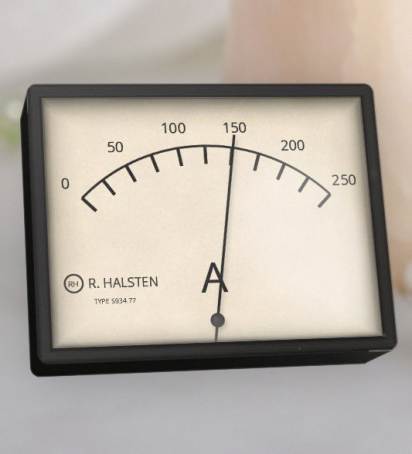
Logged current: **150** A
